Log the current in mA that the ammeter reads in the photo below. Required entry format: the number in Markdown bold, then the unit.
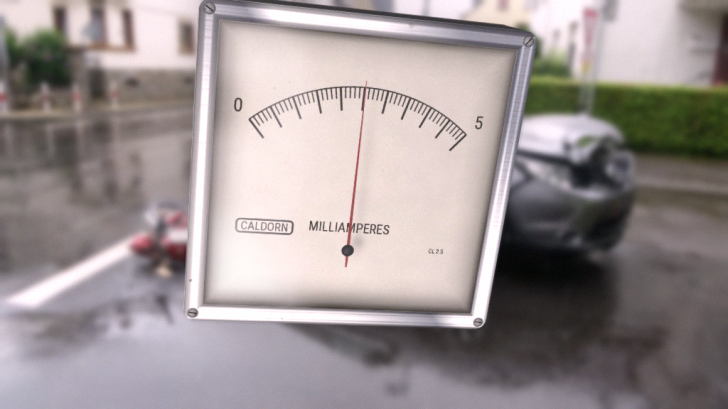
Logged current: **2.5** mA
